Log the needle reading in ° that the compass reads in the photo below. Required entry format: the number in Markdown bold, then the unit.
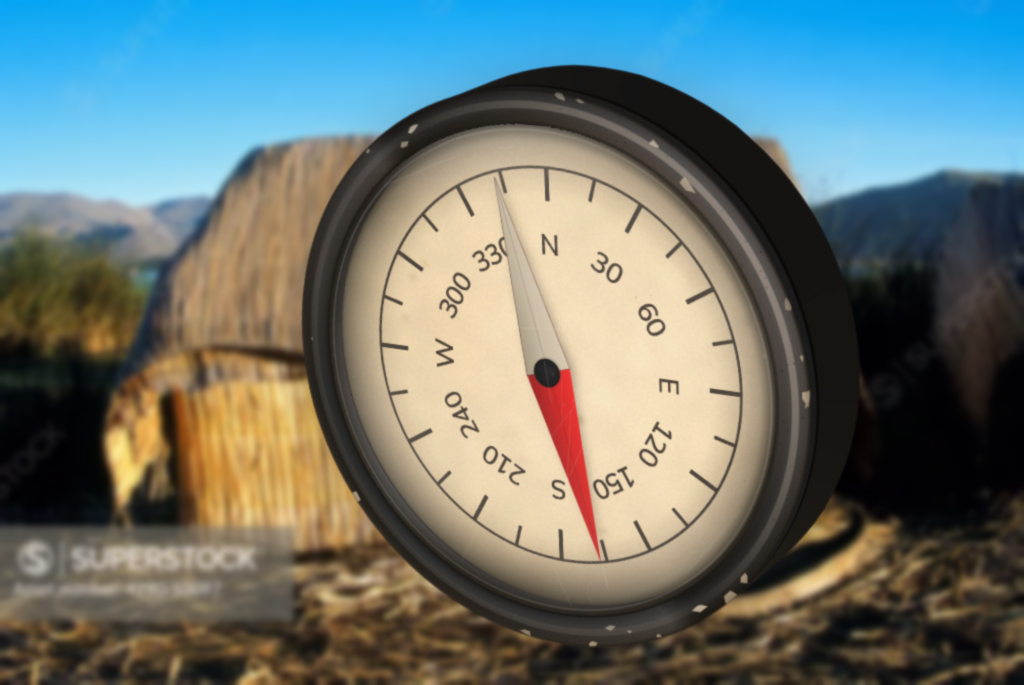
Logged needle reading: **165** °
